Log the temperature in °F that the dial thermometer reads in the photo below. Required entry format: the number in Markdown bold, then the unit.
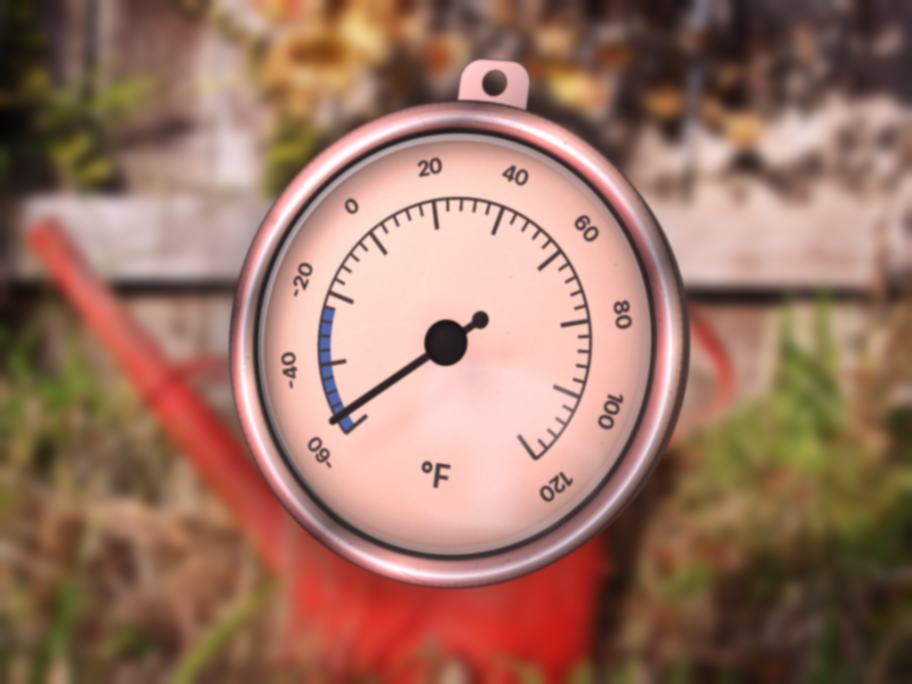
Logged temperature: **-56** °F
